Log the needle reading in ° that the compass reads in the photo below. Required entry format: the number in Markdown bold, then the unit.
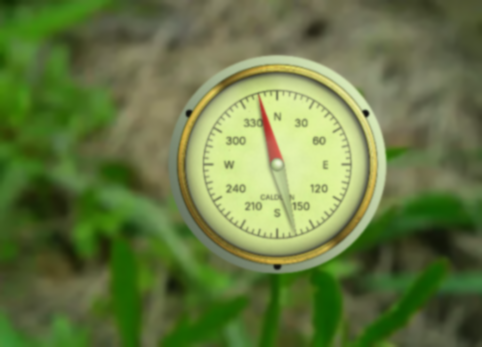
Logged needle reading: **345** °
